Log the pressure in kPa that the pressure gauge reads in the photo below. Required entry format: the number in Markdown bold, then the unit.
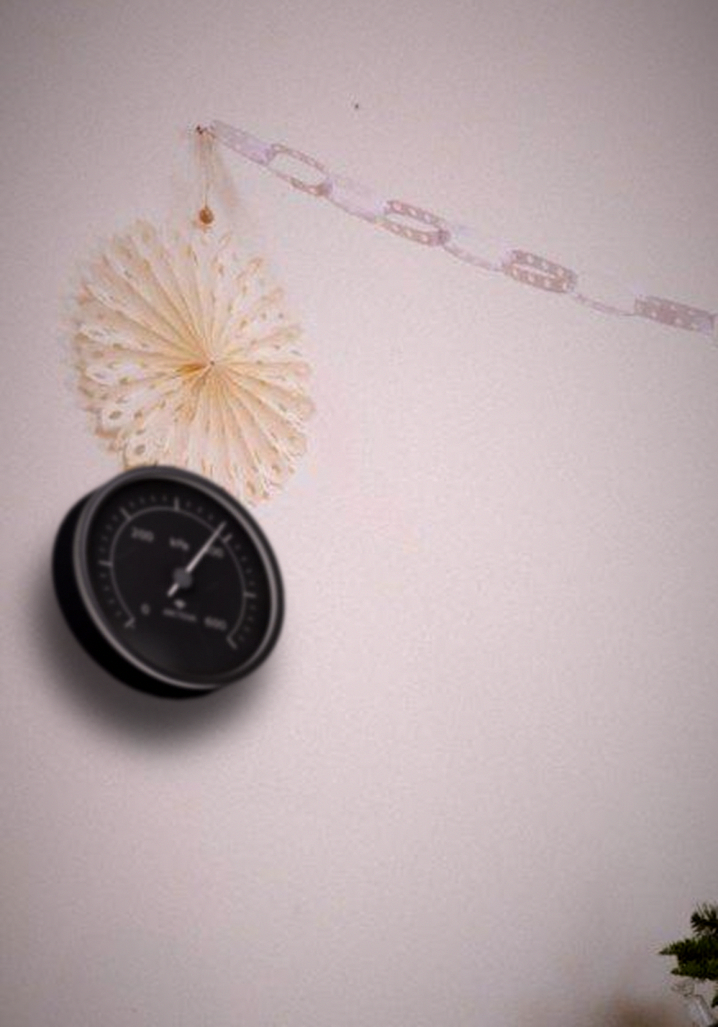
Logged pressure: **380** kPa
